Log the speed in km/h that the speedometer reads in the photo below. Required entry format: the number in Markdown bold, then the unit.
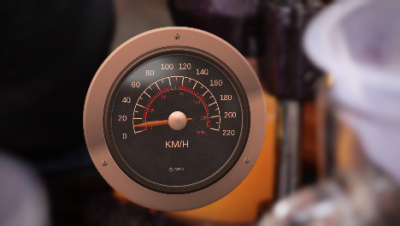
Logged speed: **10** km/h
